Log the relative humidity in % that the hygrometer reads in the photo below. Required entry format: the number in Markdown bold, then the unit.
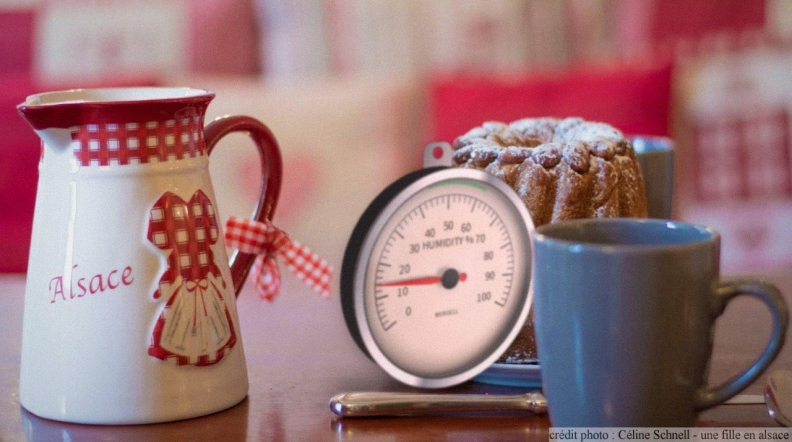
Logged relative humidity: **14** %
